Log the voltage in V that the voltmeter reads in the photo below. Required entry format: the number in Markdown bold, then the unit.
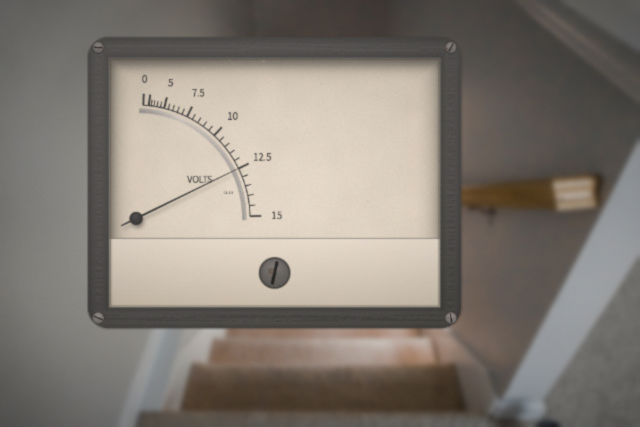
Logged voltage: **12.5** V
